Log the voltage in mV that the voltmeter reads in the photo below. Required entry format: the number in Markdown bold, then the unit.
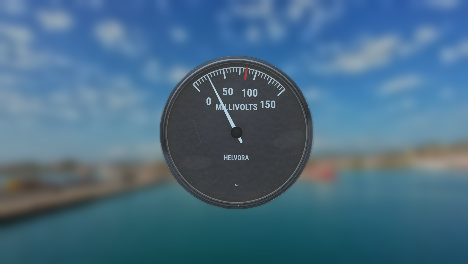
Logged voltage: **25** mV
